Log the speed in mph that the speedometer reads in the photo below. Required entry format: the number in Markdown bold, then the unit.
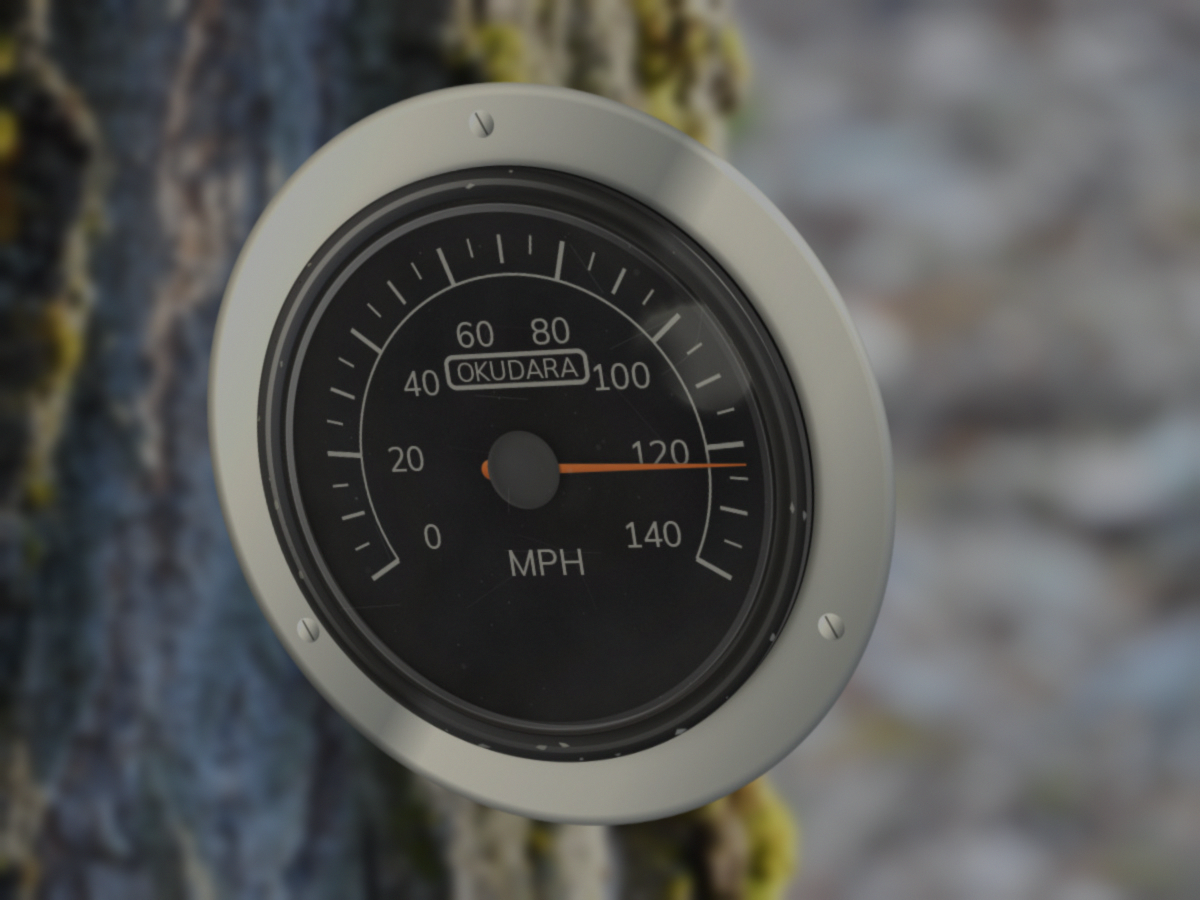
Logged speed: **122.5** mph
